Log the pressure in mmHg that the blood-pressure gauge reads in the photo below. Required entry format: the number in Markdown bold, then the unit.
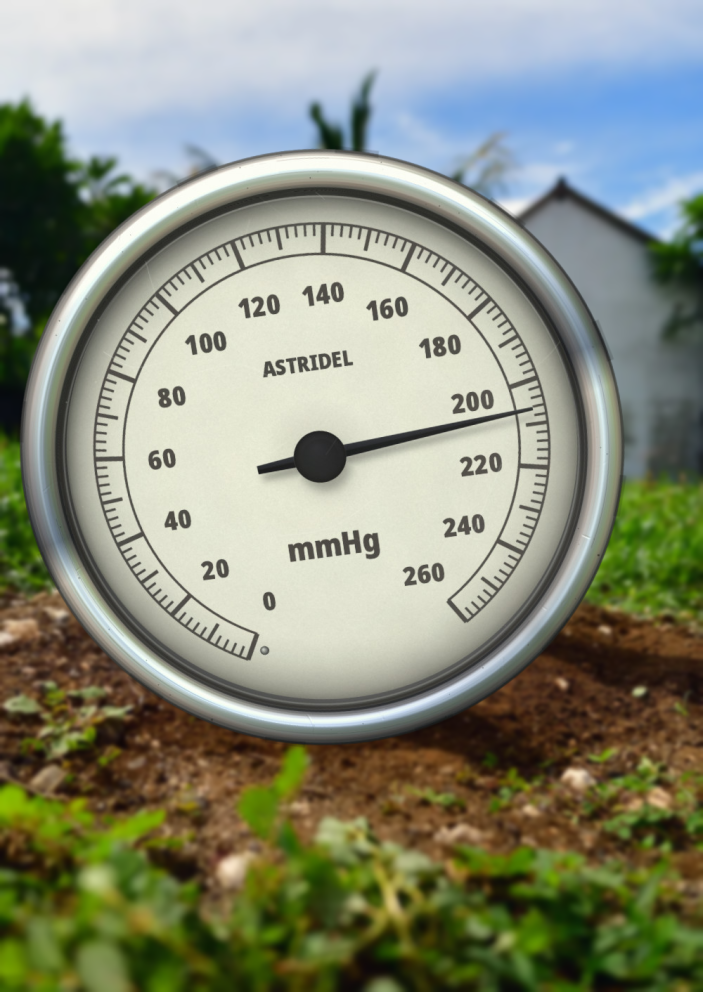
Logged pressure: **206** mmHg
